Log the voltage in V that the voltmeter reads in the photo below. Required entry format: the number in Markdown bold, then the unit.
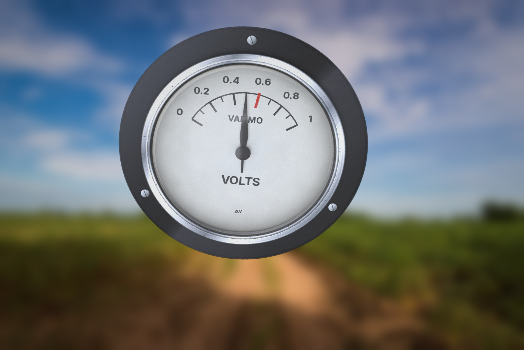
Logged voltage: **0.5** V
